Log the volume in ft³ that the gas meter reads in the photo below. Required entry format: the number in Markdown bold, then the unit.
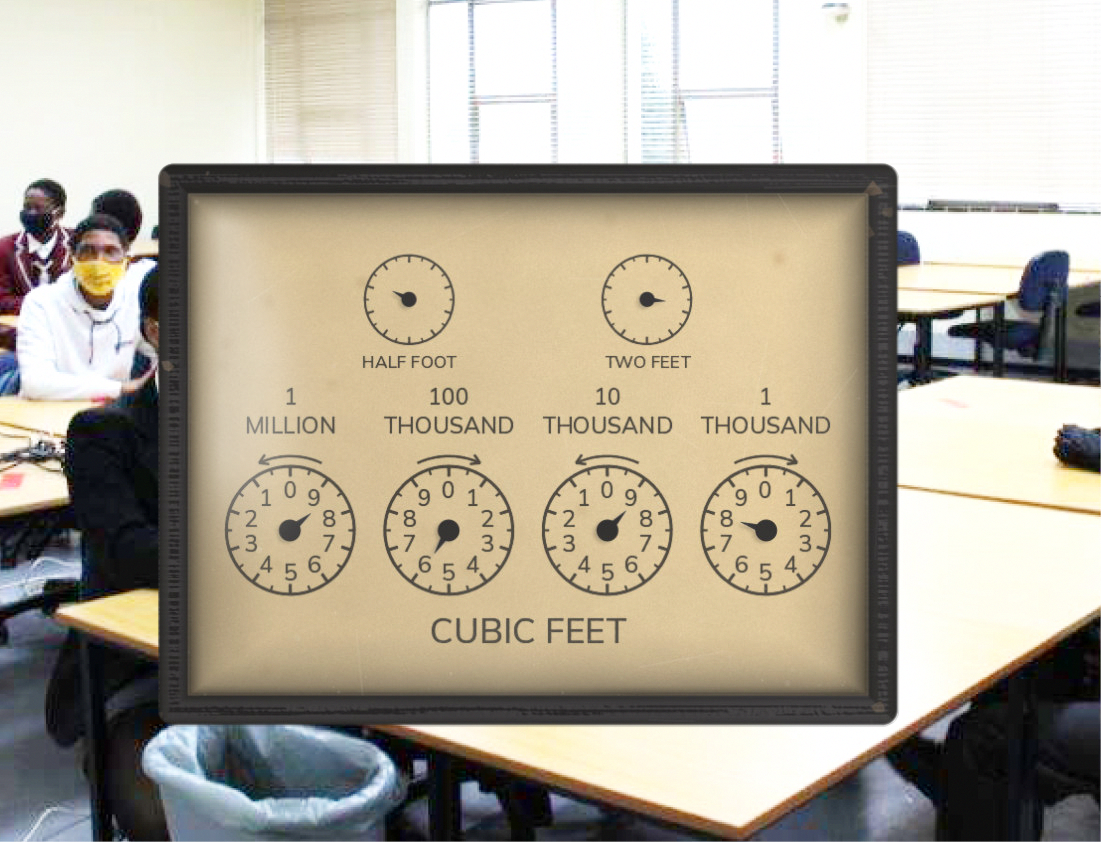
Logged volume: **858800** ft³
